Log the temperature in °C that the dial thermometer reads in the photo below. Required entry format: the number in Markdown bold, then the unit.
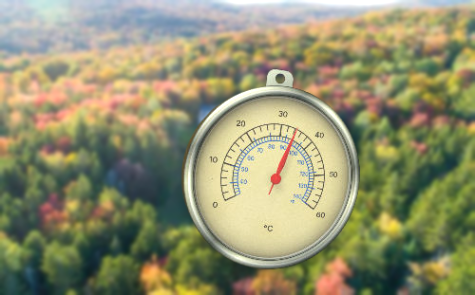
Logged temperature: **34** °C
